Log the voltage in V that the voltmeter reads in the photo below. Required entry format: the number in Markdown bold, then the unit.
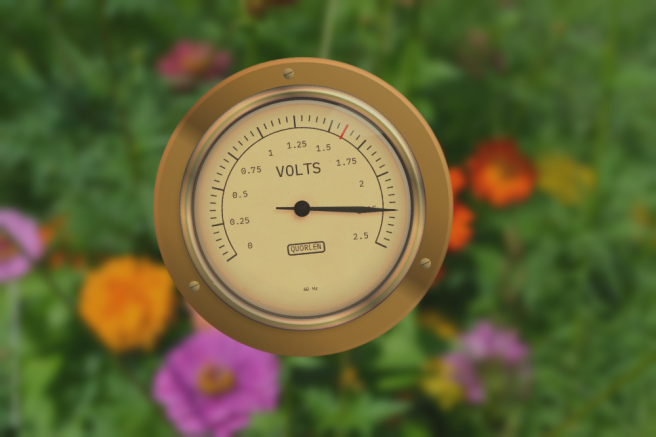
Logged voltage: **2.25** V
